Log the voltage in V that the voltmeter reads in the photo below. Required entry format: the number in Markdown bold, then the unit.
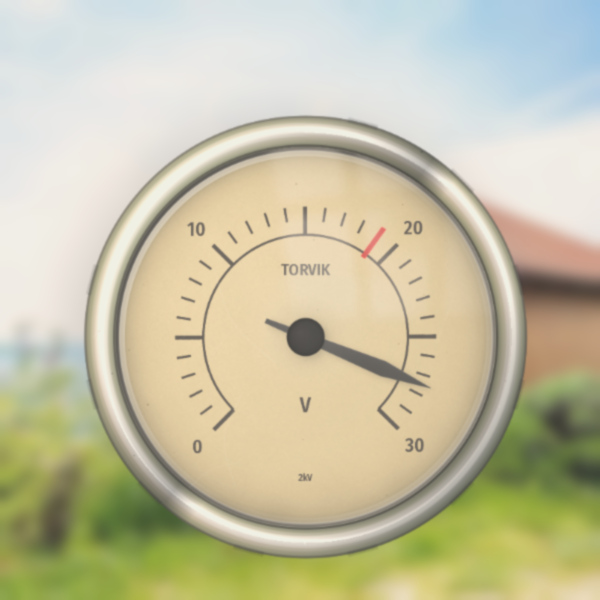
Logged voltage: **27.5** V
